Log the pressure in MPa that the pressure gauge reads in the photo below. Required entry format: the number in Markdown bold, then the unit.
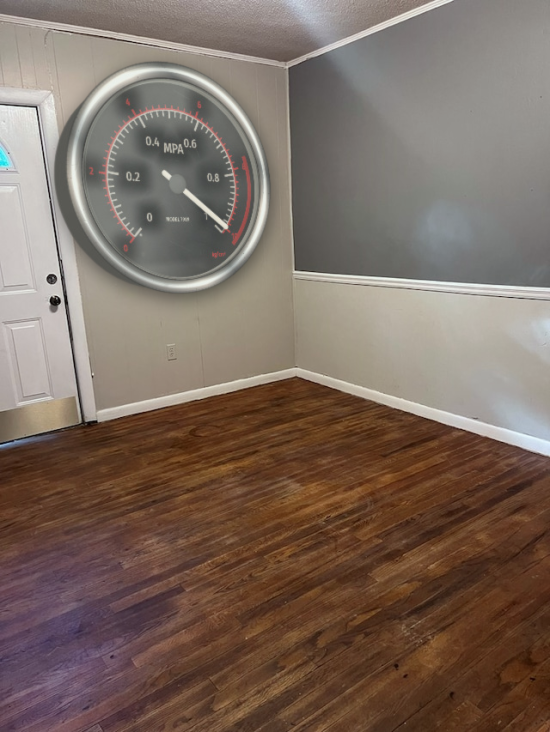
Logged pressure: **0.98** MPa
